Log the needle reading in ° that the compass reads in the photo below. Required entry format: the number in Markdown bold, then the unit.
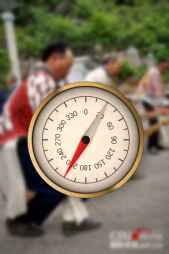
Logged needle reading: **210** °
